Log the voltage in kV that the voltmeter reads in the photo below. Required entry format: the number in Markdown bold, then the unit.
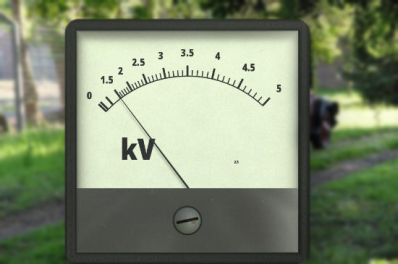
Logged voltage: **1.5** kV
